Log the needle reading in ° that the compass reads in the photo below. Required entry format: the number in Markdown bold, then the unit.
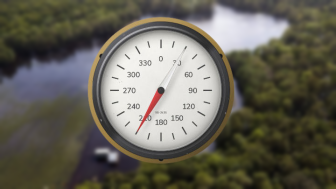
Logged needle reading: **210** °
